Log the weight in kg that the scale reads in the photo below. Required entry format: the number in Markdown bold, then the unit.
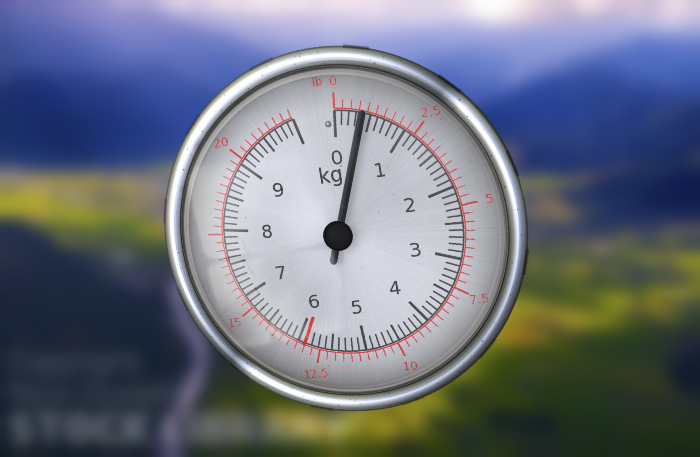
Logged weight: **0.4** kg
